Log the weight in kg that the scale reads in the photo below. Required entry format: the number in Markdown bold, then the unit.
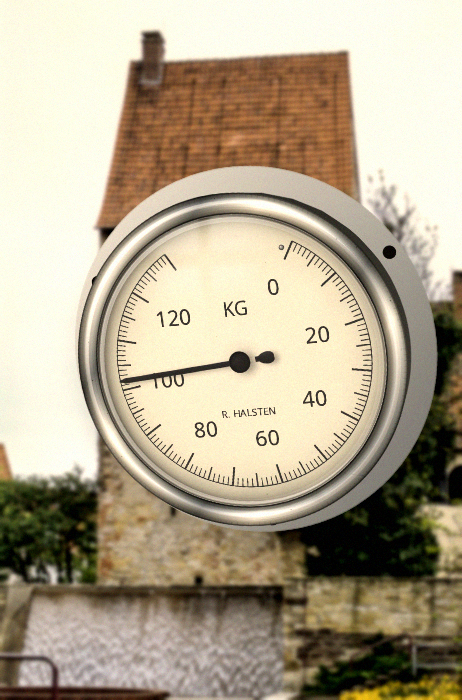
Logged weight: **102** kg
